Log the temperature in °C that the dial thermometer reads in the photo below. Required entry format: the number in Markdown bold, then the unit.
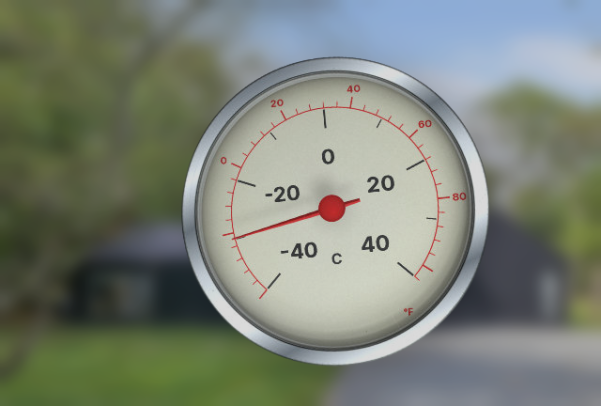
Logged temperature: **-30** °C
